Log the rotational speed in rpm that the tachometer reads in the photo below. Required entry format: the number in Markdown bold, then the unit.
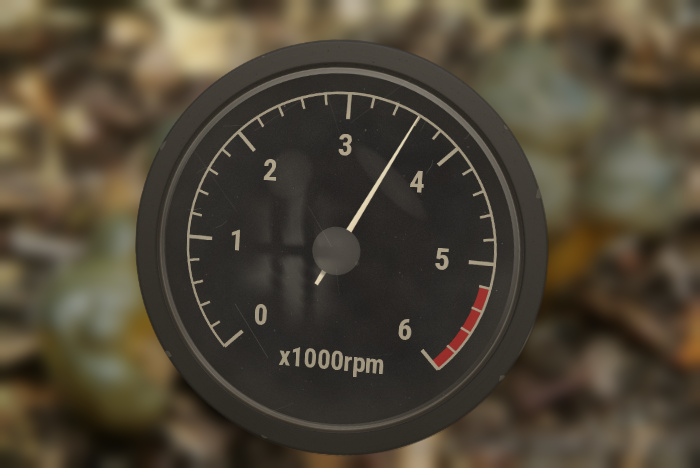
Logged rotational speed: **3600** rpm
